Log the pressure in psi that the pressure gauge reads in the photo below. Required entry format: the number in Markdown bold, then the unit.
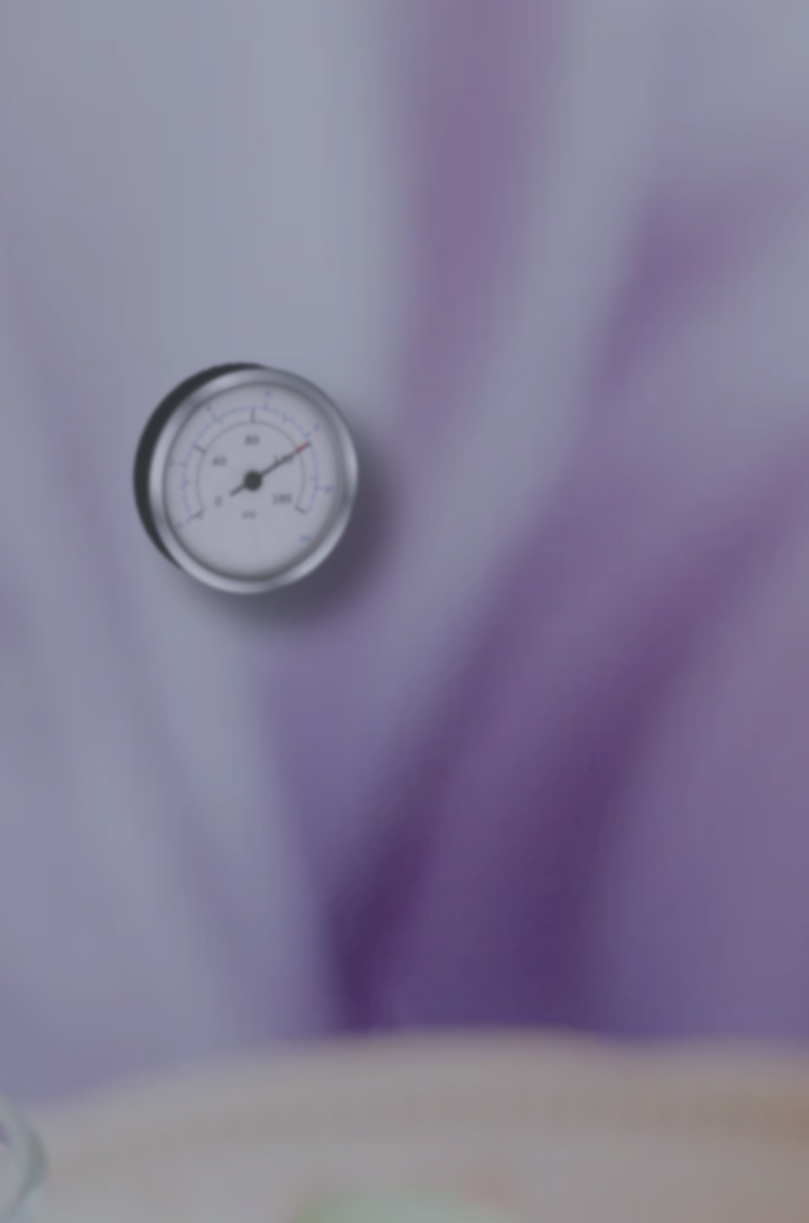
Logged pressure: **120** psi
